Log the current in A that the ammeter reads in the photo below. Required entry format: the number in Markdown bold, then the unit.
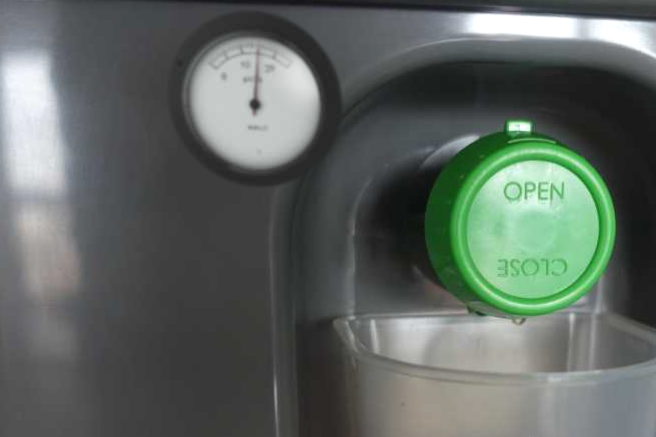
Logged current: **15** A
